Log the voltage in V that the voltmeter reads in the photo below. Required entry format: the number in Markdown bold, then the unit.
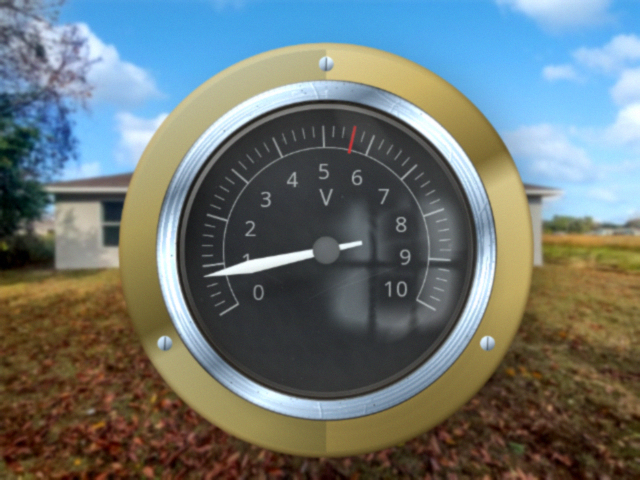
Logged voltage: **0.8** V
